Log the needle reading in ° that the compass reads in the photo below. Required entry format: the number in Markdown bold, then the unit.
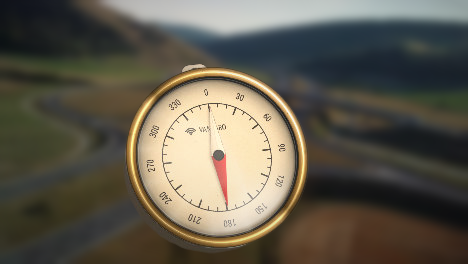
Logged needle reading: **180** °
